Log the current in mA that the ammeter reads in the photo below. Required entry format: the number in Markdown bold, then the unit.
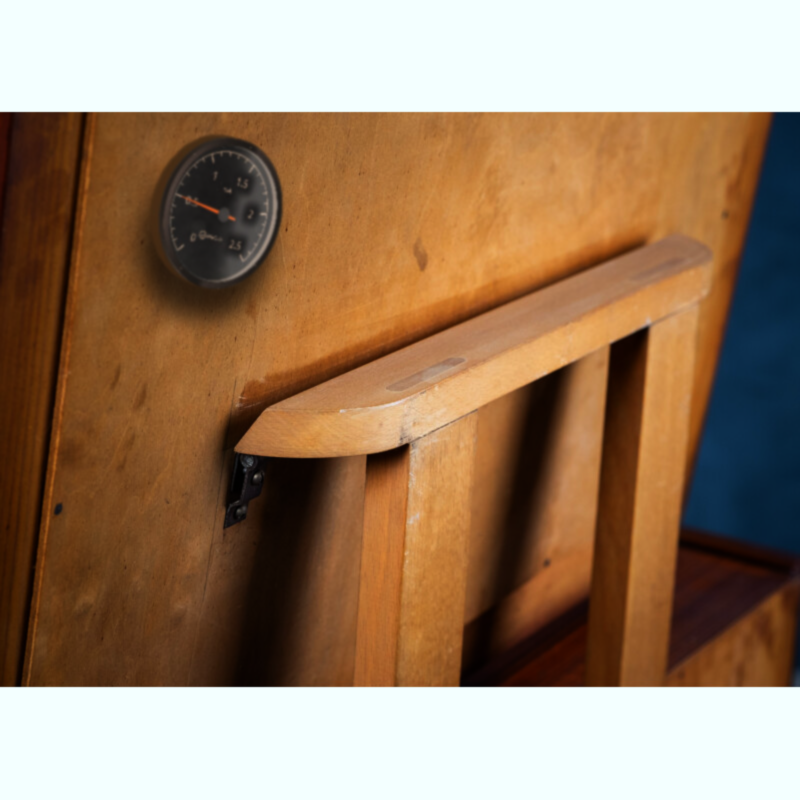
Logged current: **0.5** mA
